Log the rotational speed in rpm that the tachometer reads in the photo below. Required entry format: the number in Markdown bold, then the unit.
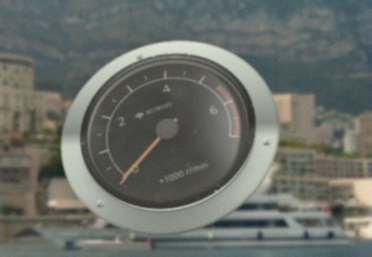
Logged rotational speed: **0** rpm
